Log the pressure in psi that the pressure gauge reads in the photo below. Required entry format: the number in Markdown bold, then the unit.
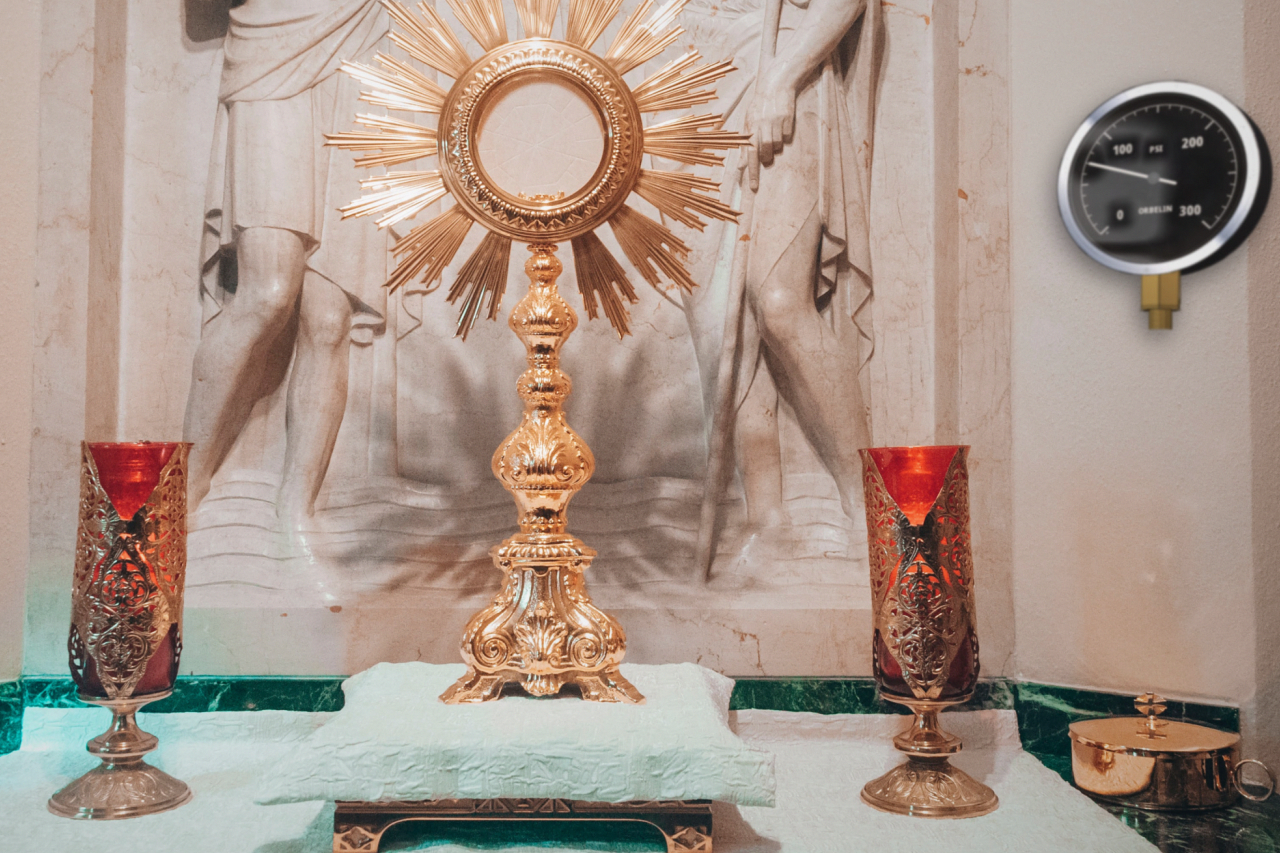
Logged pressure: **70** psi
